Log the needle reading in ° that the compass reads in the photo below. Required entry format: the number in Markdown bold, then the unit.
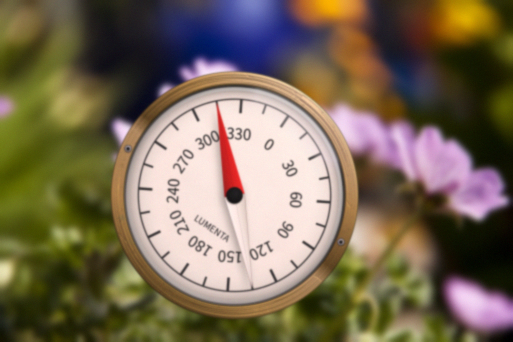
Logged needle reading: **315** °
